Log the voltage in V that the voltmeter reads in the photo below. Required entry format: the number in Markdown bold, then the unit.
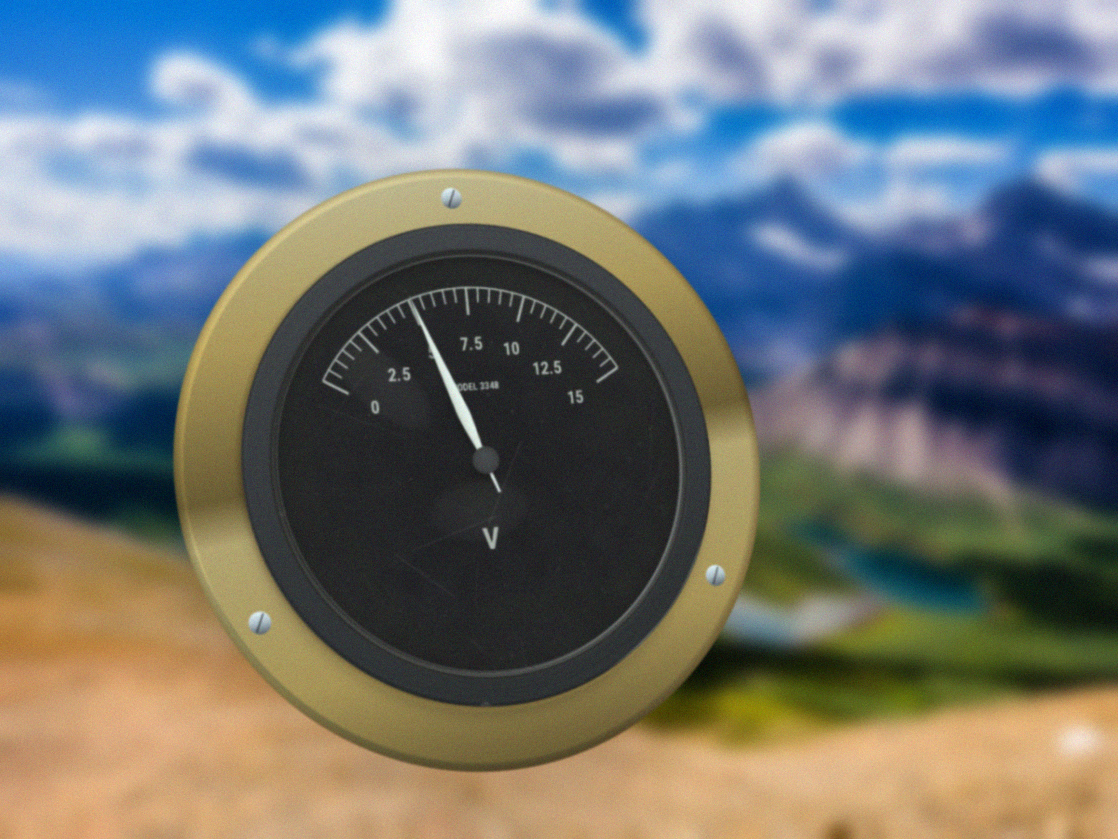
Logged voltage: **5** V
